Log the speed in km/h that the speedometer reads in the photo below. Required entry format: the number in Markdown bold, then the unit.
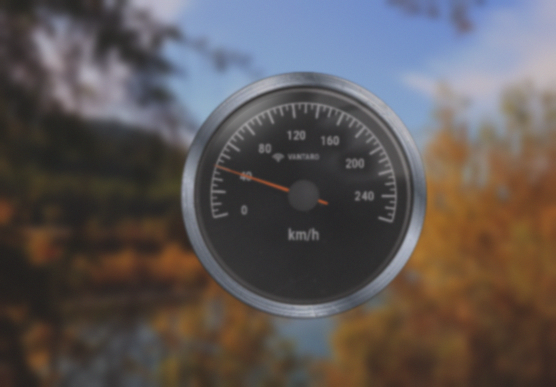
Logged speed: **40** km/h
